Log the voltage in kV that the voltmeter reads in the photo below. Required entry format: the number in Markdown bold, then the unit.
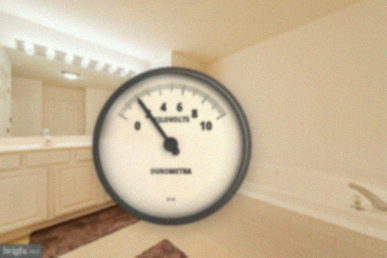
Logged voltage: **2** kV
